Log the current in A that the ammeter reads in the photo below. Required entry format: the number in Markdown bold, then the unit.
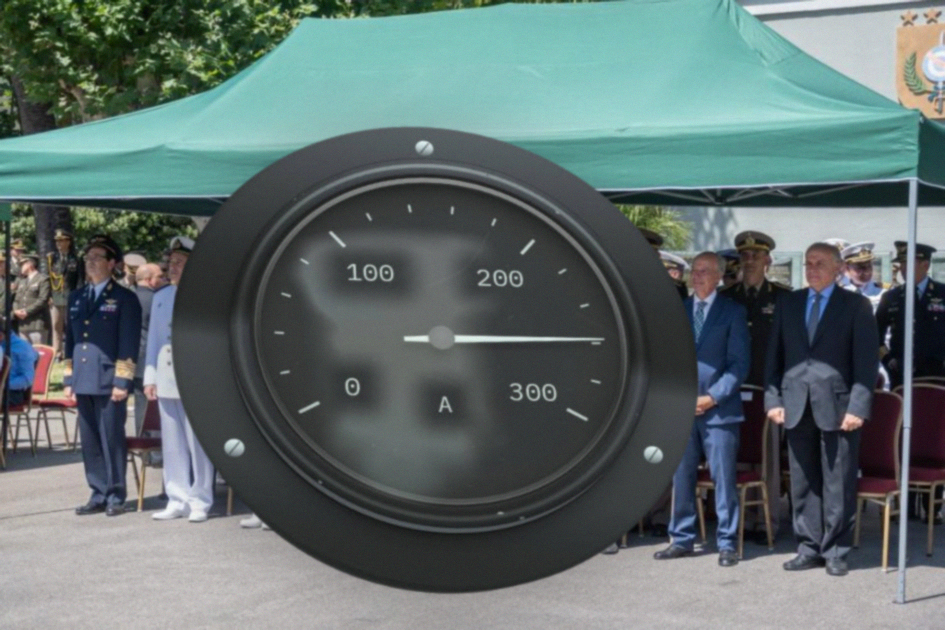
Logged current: **260** A
